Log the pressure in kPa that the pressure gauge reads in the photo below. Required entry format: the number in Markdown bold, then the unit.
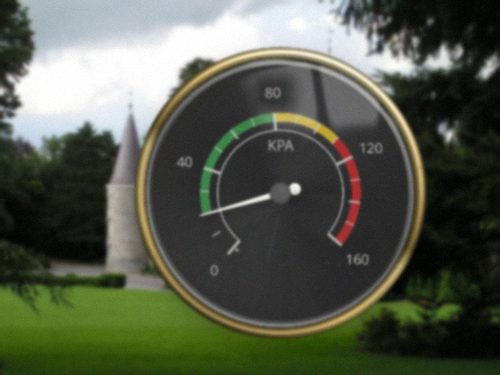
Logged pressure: **20** kPa
